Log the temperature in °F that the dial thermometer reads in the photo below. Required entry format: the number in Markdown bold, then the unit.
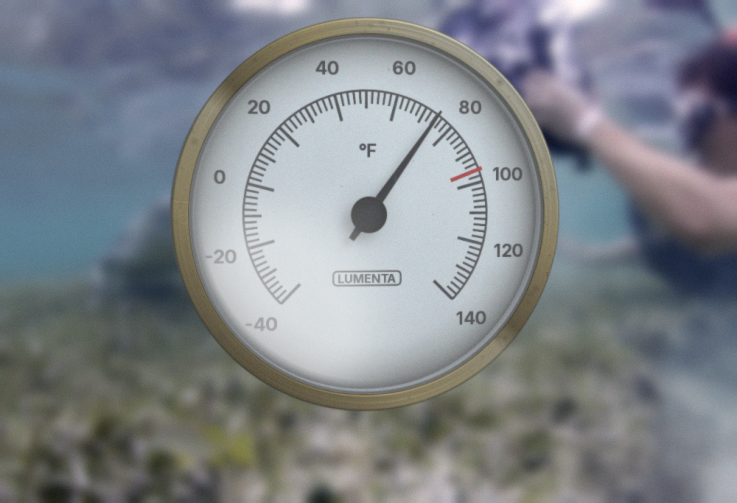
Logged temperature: **74** °F
